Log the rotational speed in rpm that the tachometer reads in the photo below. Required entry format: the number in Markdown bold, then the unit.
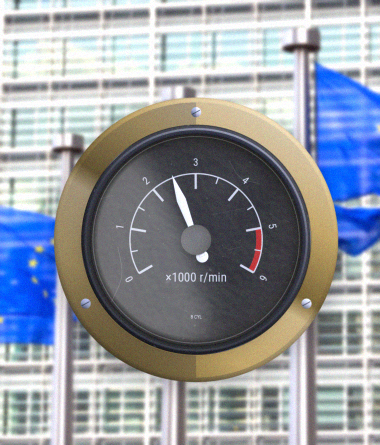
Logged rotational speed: **2500** rpm
